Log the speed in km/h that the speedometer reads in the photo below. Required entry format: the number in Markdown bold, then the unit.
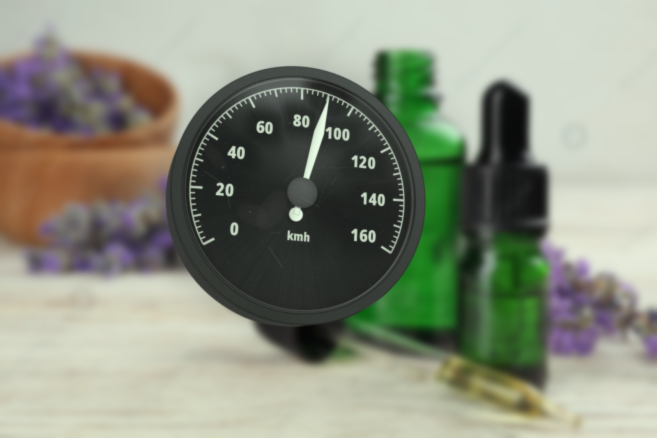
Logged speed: **90** km/h
